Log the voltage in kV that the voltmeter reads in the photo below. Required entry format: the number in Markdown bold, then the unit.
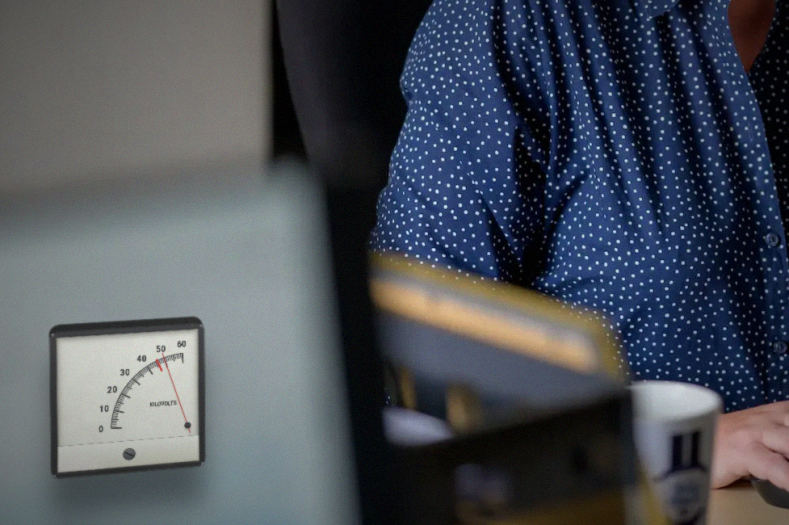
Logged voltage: **50** kV
